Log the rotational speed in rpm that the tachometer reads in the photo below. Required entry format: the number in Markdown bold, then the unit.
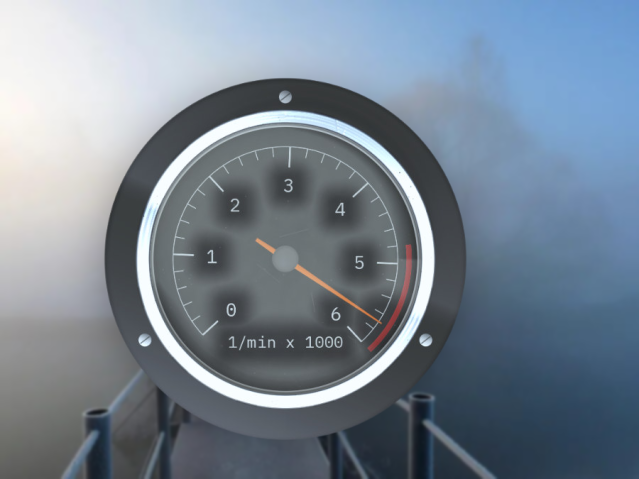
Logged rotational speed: **5700** rpm
